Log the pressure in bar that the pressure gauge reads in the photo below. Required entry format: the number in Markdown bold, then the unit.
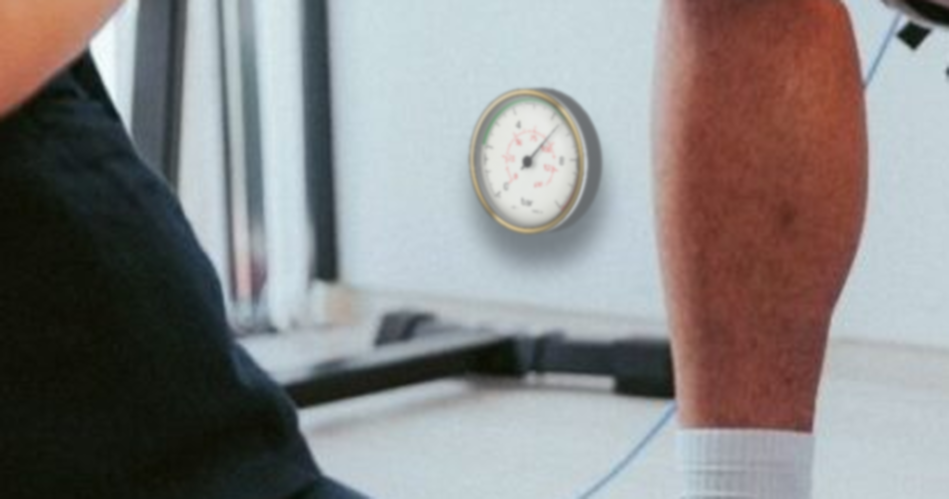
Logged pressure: **6.5** bar
